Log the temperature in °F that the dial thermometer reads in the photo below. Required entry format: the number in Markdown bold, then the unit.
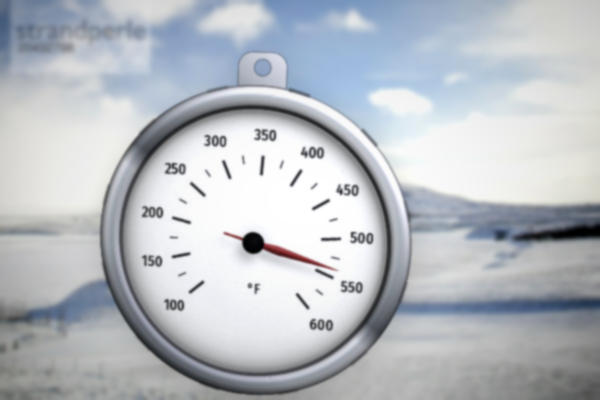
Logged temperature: **537.5** °F
